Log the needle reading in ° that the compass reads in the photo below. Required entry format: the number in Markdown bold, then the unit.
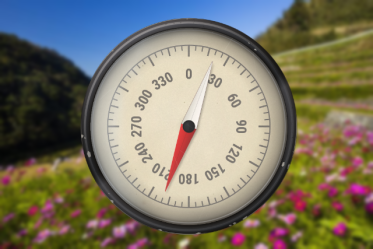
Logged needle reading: **200** °
